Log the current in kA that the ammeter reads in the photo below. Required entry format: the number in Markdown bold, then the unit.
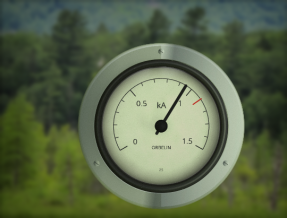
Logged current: **0.95** kA
